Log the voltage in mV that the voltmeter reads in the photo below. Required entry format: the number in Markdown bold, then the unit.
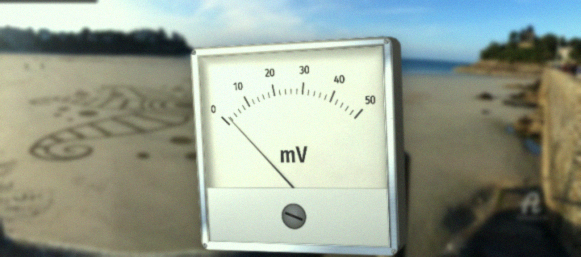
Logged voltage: **2** mV
